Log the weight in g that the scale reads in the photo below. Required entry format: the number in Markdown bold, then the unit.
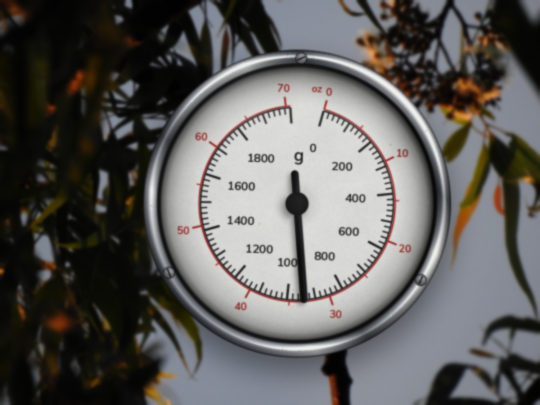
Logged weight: **940** g
